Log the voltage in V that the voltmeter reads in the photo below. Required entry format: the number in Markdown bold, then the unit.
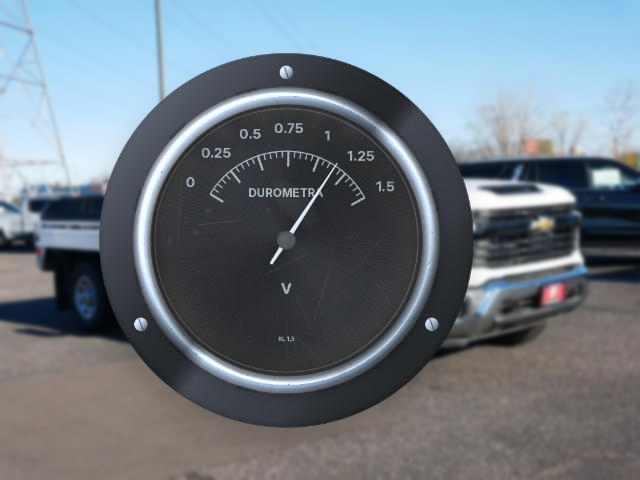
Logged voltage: **1.15** V
